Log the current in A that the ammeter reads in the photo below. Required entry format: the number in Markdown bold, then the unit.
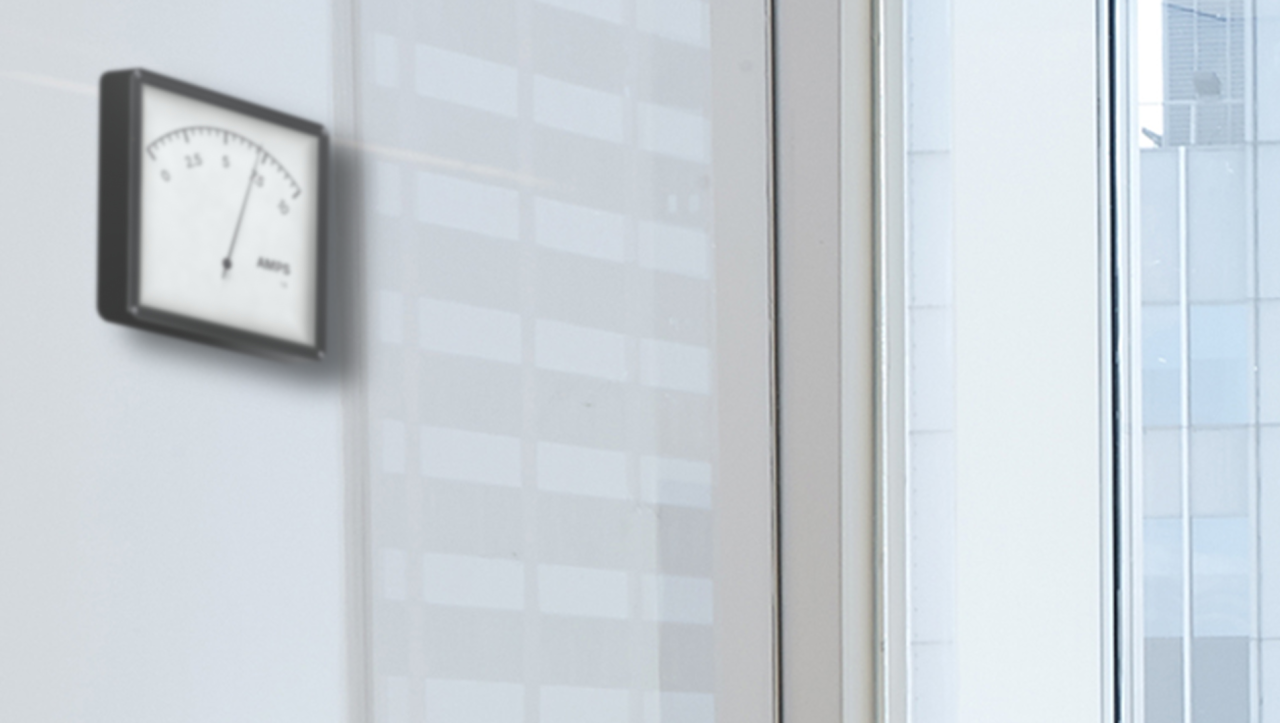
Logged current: **7** A
